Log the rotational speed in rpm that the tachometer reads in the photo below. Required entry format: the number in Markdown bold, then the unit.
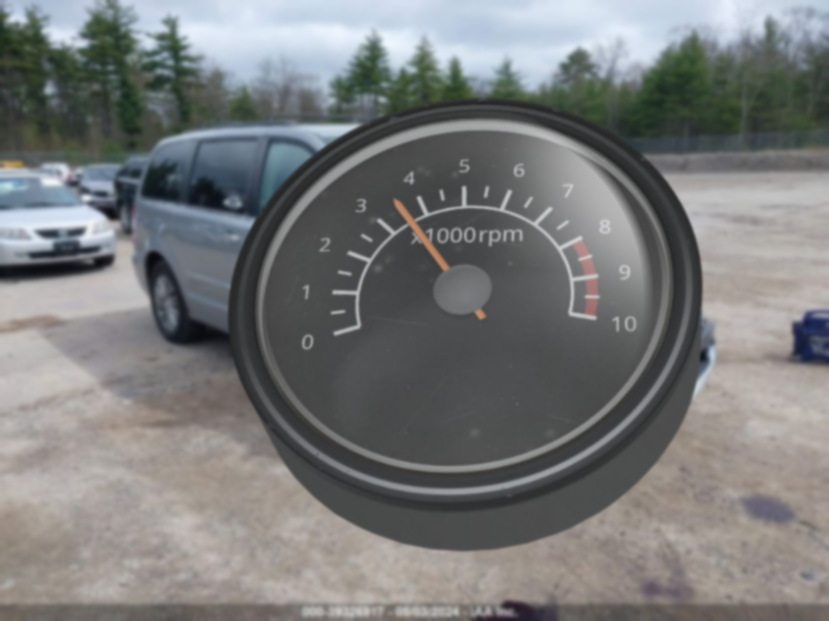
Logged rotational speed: **3500** rpm
